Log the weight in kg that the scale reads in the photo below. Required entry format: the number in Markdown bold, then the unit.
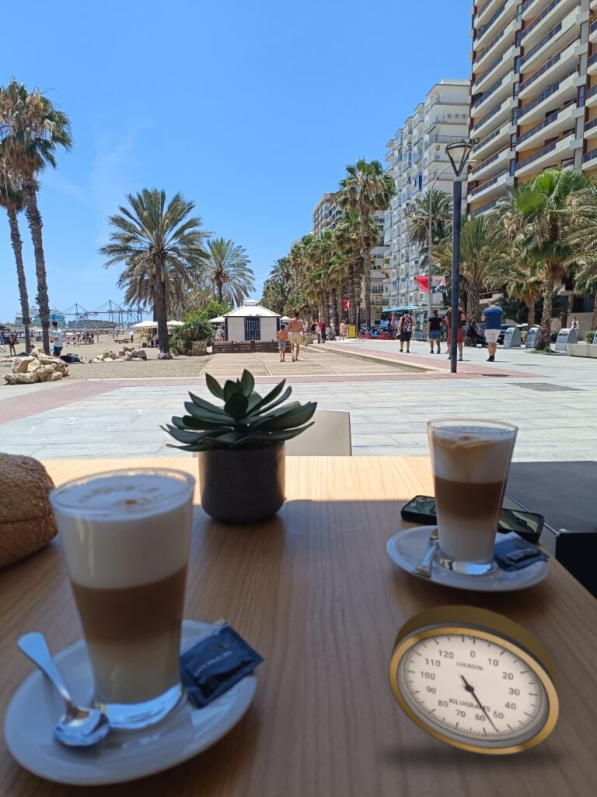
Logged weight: **55** kg
